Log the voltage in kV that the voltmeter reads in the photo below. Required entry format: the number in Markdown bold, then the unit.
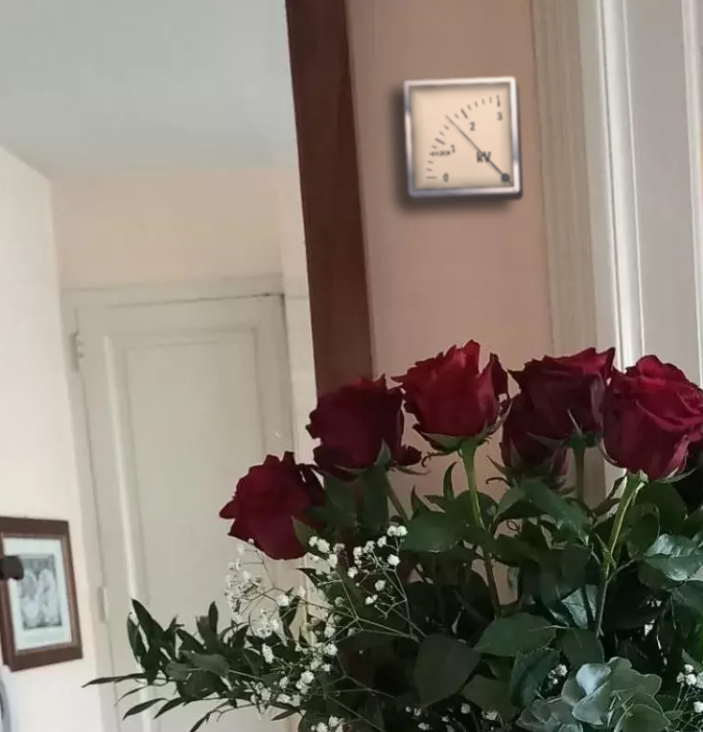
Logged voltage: **1.6** kV
